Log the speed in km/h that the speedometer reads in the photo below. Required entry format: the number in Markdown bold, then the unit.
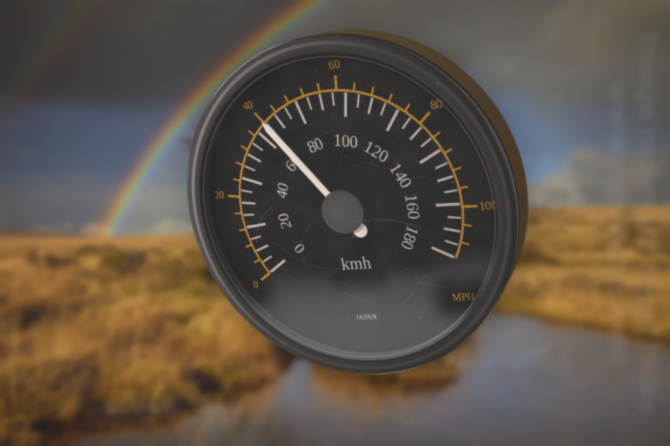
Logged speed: **65** km/h
